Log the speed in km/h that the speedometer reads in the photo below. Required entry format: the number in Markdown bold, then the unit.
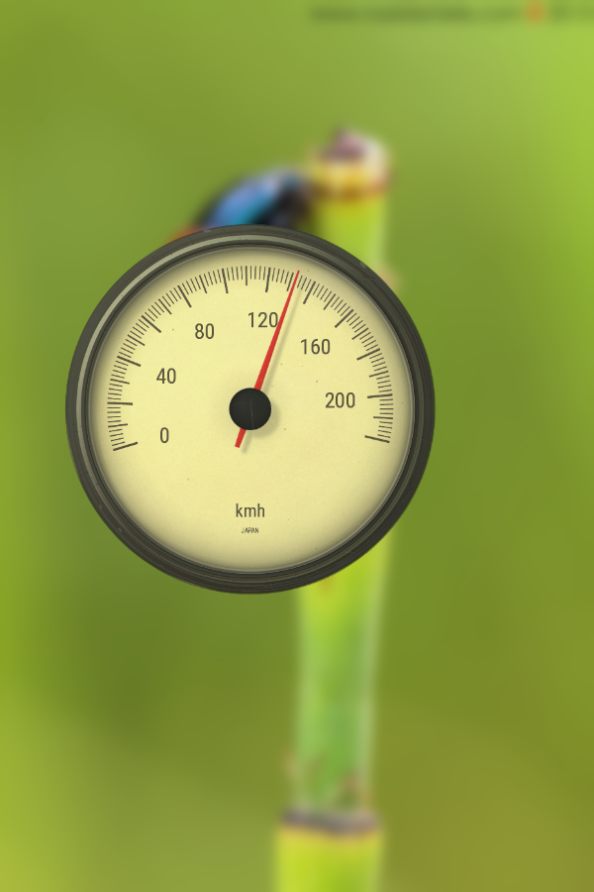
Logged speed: **132** km/h
